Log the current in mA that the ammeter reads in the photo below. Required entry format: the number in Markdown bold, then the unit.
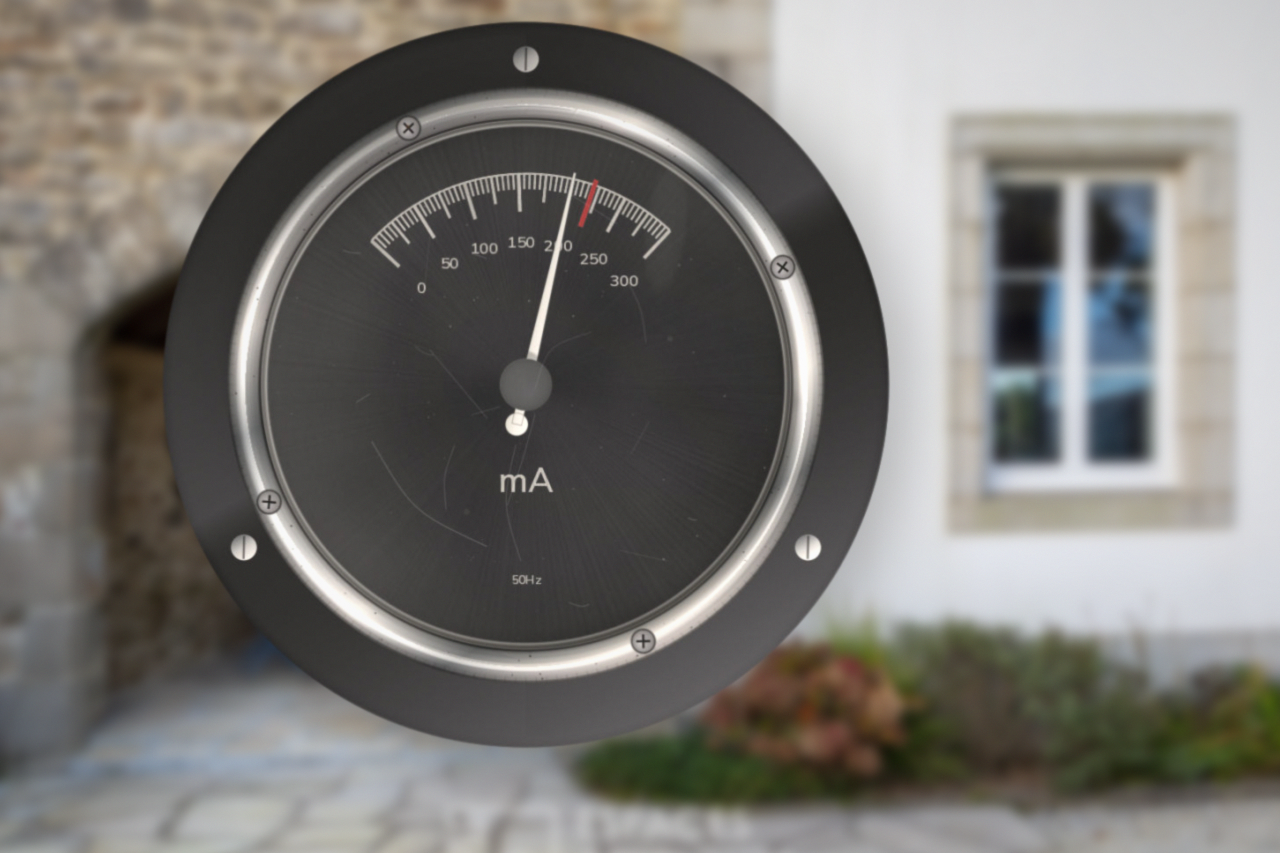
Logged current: **200** mA
